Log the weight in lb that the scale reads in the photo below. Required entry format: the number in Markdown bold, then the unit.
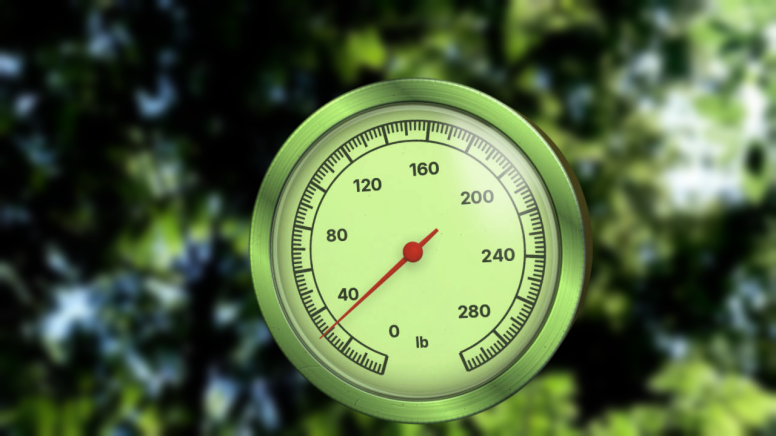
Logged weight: **30** lb
